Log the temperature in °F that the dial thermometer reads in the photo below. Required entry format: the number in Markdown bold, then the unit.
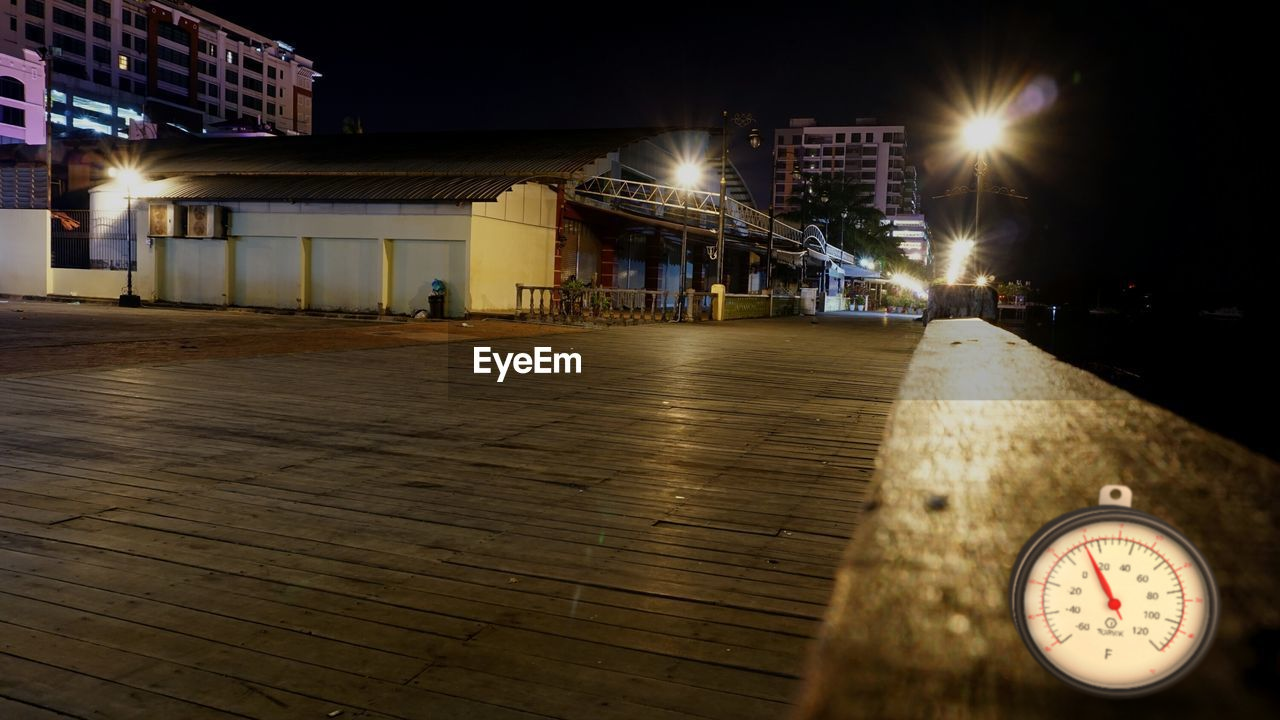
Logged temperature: **12** °F
